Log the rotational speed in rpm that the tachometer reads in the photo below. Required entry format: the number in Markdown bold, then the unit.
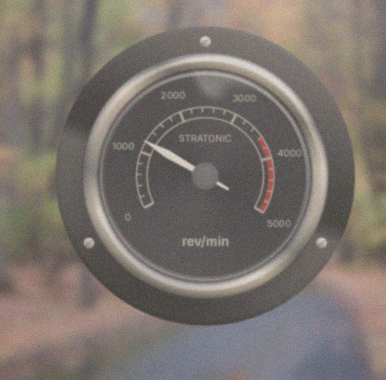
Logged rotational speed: **1200** rpm
